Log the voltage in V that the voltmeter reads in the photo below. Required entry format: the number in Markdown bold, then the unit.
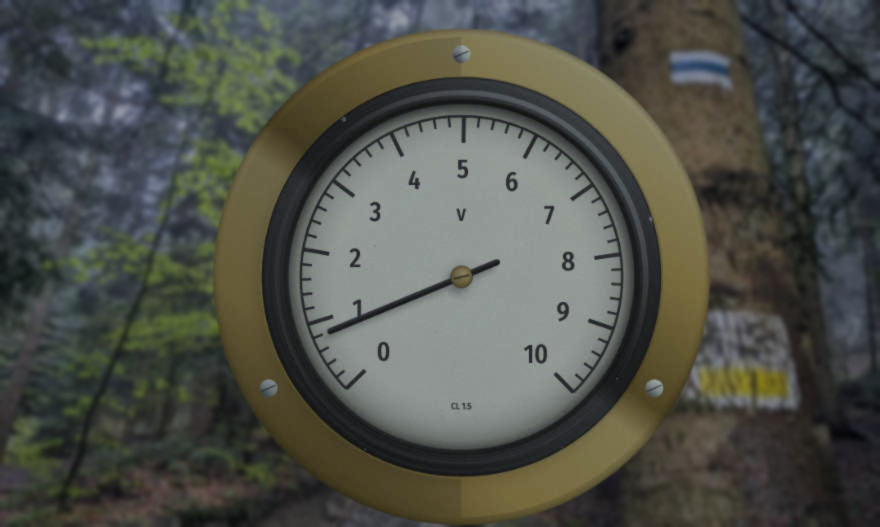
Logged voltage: **0.8** V
